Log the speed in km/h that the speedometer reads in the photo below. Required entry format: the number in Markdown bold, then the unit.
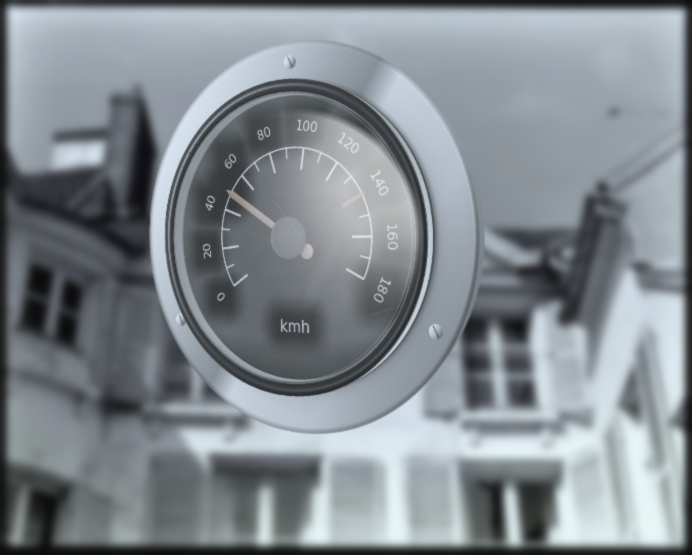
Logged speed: **50** km/h
